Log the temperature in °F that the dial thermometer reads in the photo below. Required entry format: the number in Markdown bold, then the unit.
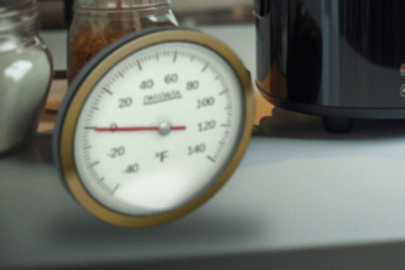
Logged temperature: **0** °F
